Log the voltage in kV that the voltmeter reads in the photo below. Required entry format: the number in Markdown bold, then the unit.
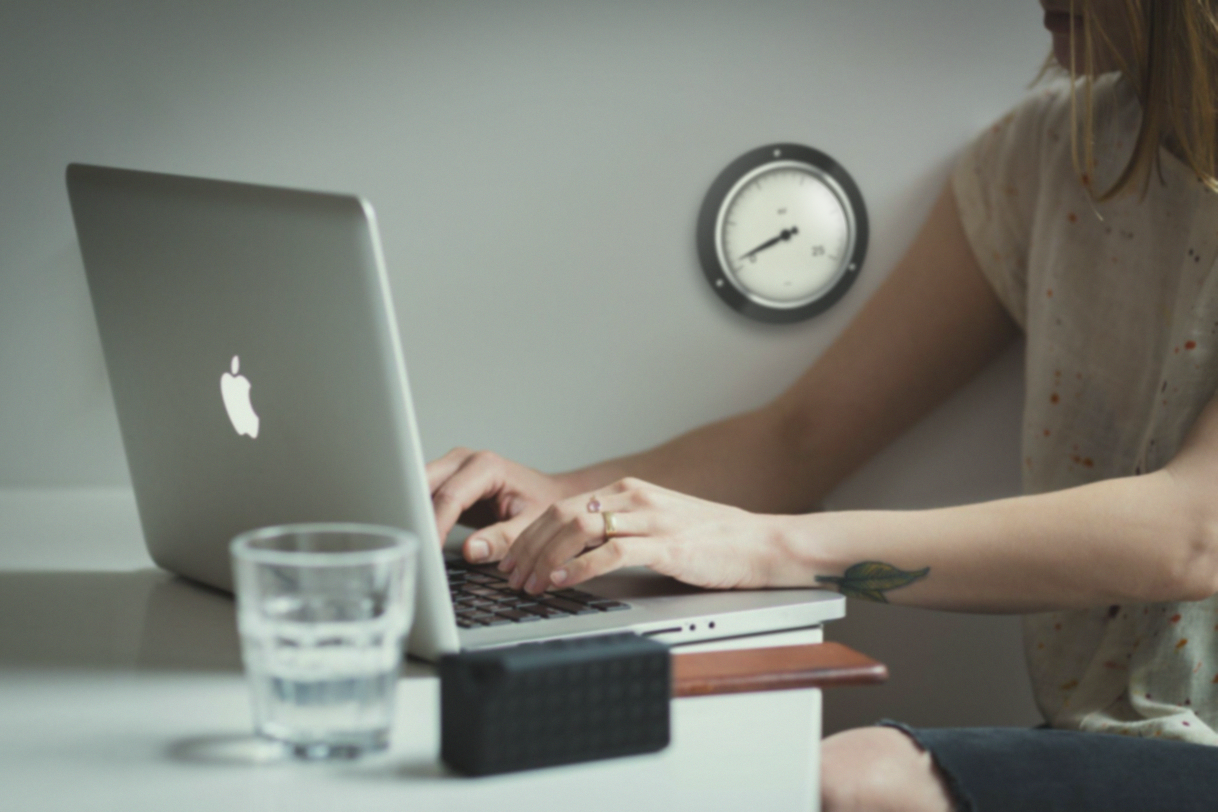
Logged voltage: **1** kV
